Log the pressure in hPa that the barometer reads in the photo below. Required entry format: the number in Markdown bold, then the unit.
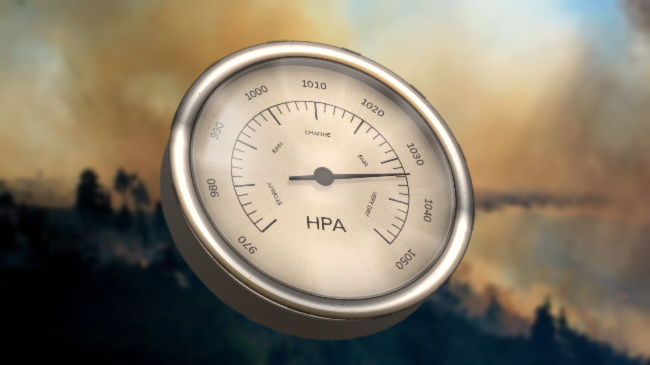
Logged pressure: **1034** hPa
